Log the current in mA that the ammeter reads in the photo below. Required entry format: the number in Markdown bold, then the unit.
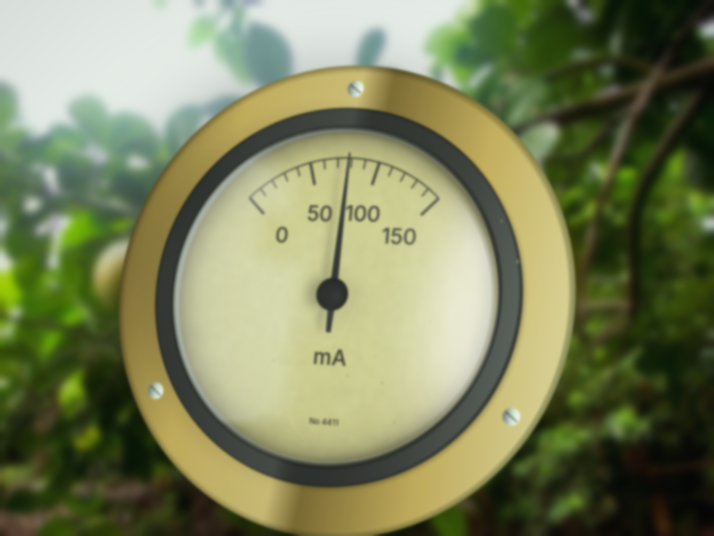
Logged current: **80** mA
